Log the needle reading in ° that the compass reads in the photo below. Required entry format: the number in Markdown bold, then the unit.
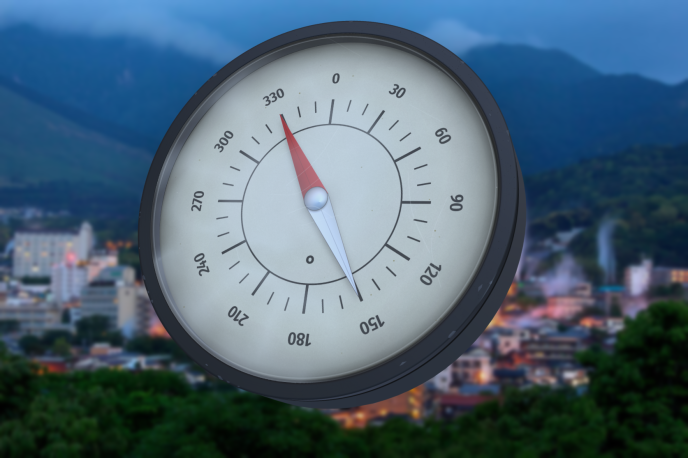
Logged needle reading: **330** °
